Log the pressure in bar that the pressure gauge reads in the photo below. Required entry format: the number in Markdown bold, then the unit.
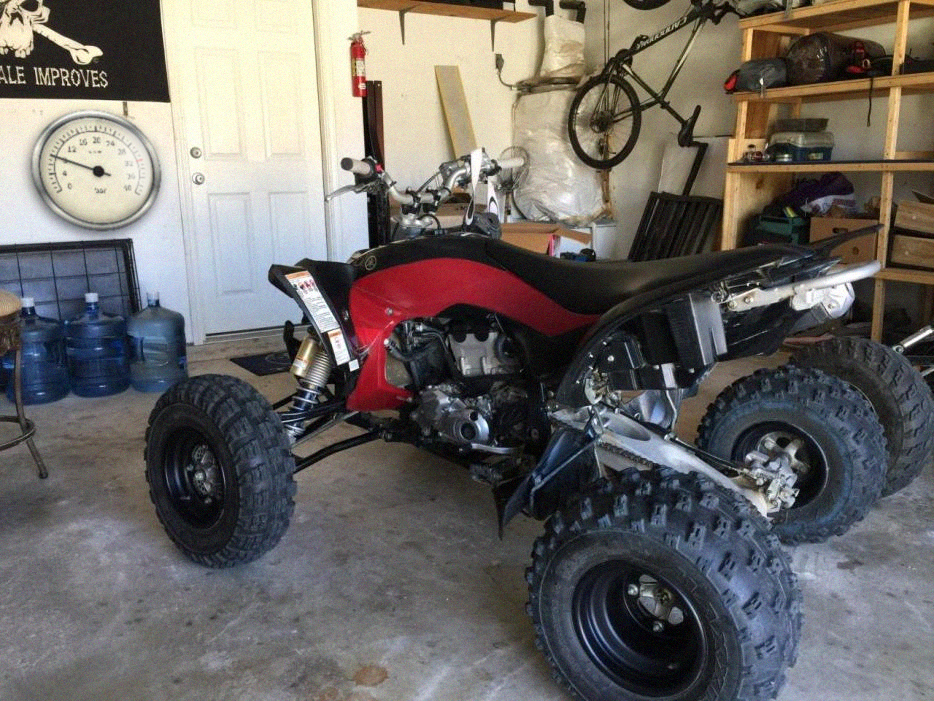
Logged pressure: **8** bar
